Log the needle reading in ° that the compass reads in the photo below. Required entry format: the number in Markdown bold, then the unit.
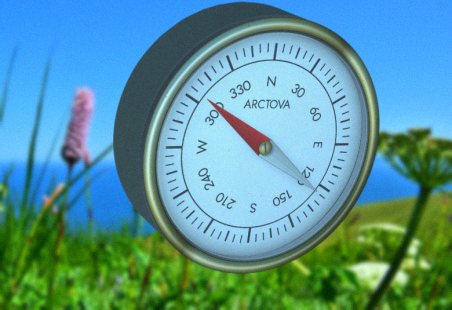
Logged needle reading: **305** °
